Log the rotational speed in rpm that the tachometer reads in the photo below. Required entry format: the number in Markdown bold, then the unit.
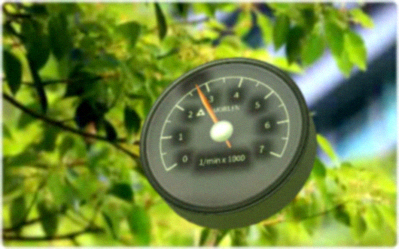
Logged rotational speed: **2750** rpm
